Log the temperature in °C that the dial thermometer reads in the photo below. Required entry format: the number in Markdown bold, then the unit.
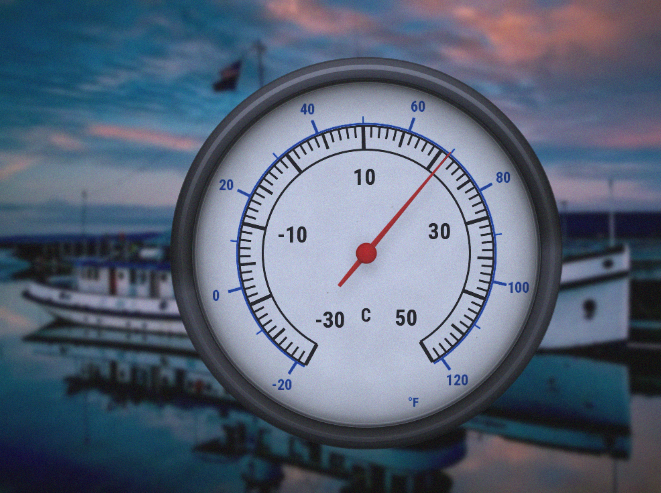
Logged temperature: **21** °C
